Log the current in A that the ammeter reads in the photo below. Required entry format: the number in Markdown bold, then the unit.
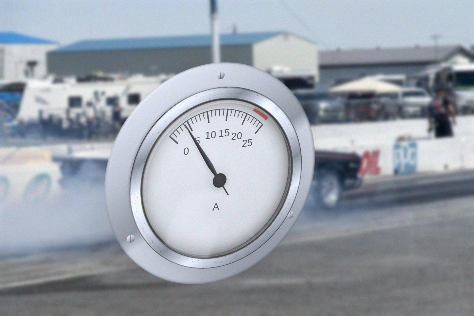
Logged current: **4** A
